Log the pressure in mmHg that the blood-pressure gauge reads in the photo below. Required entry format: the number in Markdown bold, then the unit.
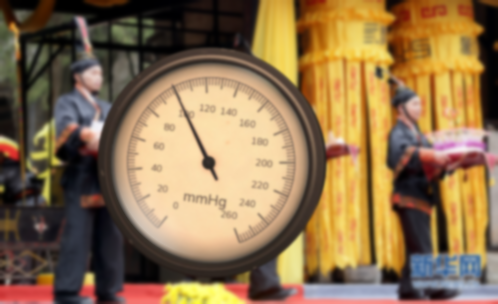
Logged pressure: **100** mmHg
